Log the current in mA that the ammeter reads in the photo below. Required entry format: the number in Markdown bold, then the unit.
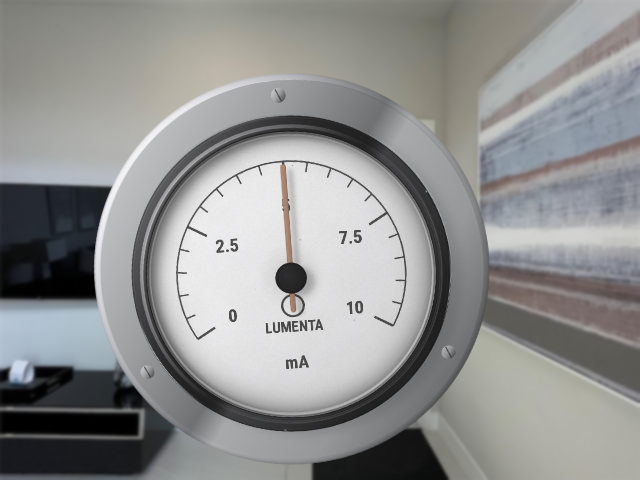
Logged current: **5** mA
